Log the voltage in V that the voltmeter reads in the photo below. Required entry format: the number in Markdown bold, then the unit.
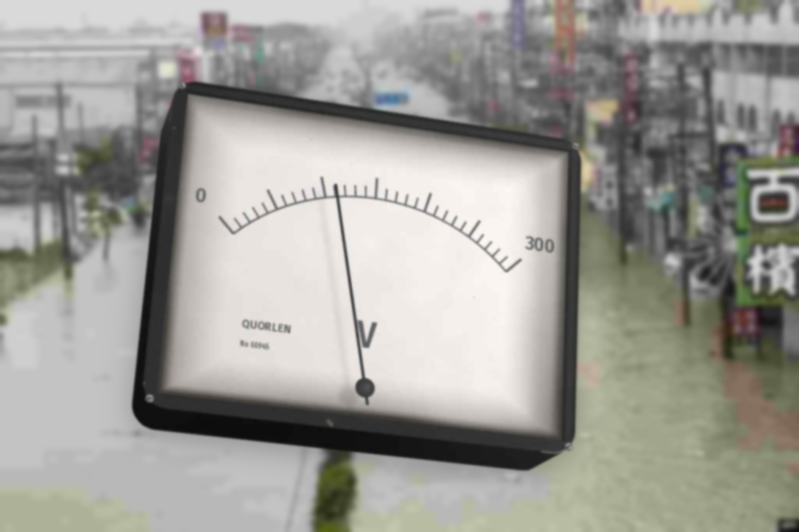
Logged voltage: **110** V
